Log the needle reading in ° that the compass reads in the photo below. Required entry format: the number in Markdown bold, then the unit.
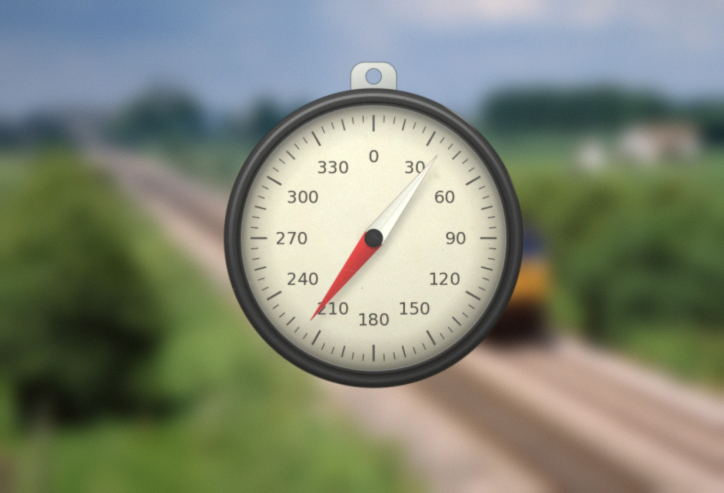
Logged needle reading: **217.5** °
